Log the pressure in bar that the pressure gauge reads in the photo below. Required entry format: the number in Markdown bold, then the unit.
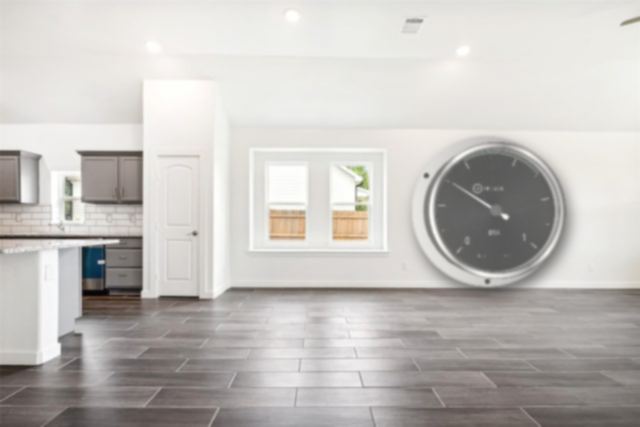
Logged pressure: **0.3** bar
